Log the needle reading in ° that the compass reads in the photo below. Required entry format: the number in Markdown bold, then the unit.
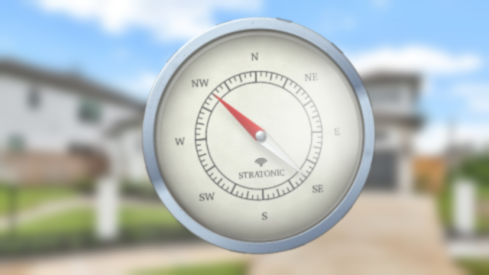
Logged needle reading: **315** °
